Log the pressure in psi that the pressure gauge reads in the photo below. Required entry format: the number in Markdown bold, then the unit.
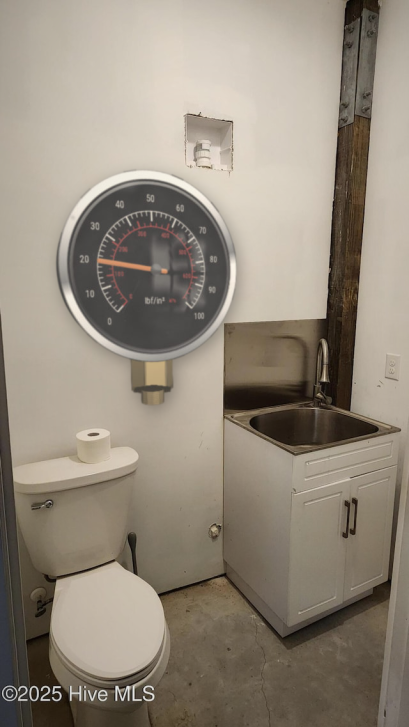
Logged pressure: **20** psi
